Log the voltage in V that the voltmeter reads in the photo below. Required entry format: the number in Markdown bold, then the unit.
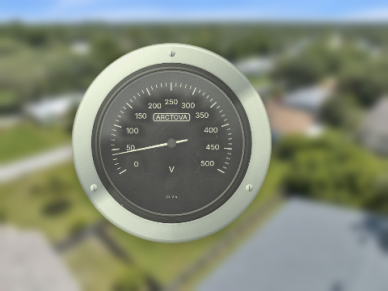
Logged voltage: **40** V
